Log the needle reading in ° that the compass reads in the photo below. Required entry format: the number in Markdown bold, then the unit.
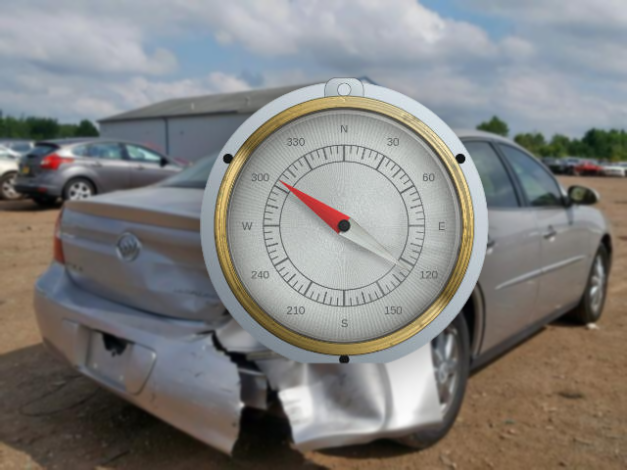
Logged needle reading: **305** °
